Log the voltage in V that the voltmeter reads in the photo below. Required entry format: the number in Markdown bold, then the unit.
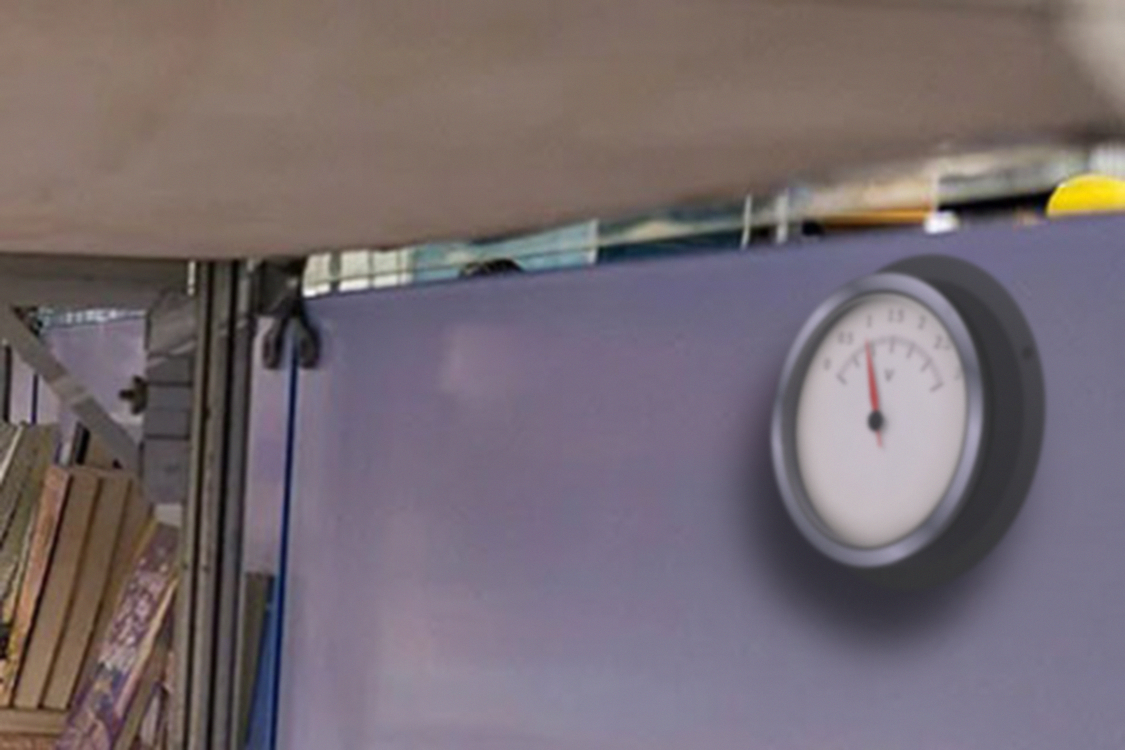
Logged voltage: **1** V
